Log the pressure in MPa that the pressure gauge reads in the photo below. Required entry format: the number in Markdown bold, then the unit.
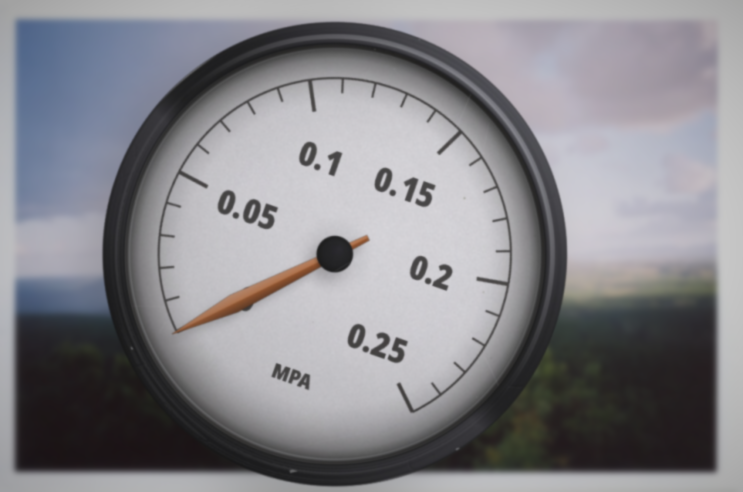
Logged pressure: **0** MPa
